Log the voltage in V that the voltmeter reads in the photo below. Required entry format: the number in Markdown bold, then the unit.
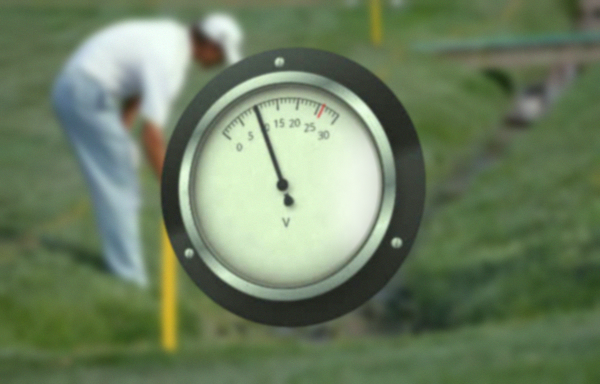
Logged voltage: **10** V
